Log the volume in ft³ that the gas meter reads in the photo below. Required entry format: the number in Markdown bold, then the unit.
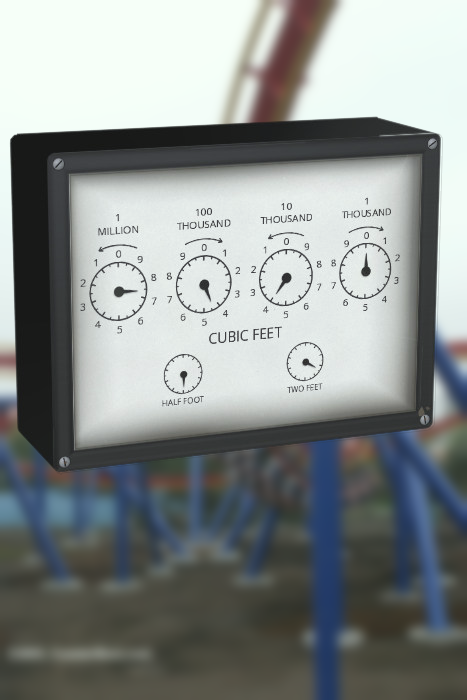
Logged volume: **744000** ft³
